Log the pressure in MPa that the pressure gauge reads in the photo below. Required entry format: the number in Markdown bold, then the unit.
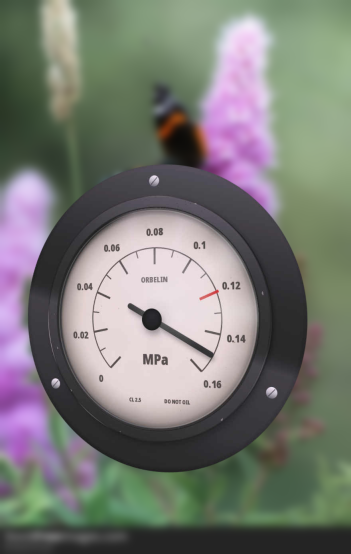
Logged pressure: **0.15** MPa
